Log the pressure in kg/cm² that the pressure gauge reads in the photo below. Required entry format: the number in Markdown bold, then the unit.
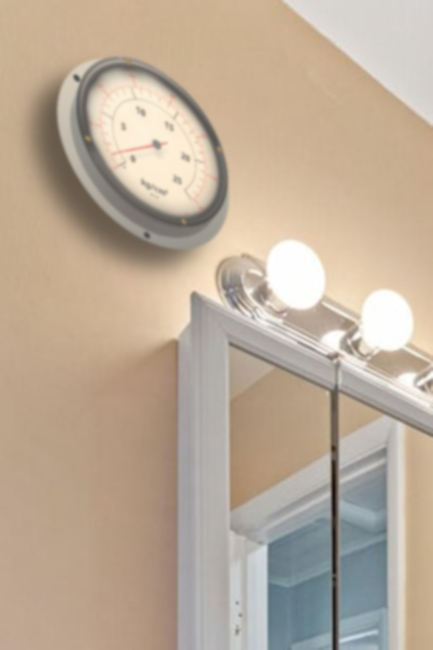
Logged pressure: **1** kg/cm²
